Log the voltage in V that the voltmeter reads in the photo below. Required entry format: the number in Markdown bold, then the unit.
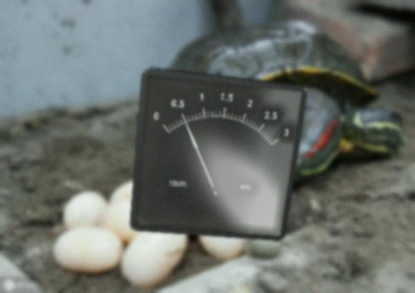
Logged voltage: **0.5** V
